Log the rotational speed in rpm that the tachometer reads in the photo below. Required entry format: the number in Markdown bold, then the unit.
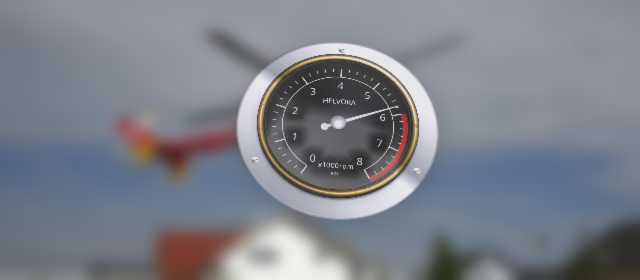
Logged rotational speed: **5800** rpm
